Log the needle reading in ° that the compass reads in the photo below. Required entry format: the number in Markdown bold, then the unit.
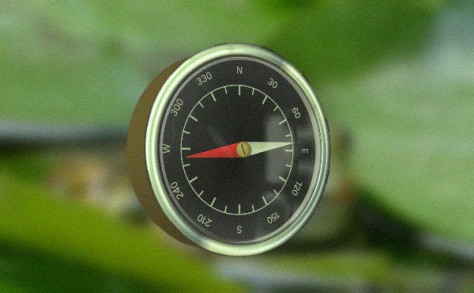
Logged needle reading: **262.5** °
